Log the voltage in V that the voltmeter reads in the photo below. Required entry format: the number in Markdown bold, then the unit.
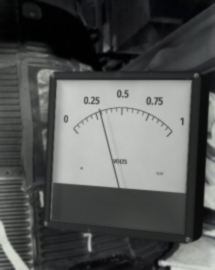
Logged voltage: **0.3** V
